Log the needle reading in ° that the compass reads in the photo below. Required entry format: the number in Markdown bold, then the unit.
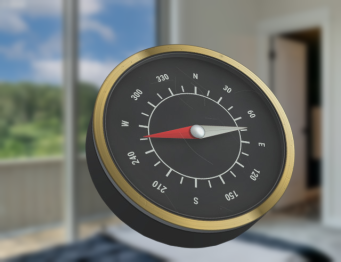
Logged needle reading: **255** °
